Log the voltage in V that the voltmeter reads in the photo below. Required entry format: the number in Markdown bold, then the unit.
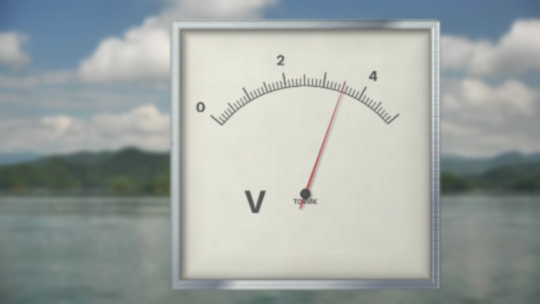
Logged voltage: **3.5** V
